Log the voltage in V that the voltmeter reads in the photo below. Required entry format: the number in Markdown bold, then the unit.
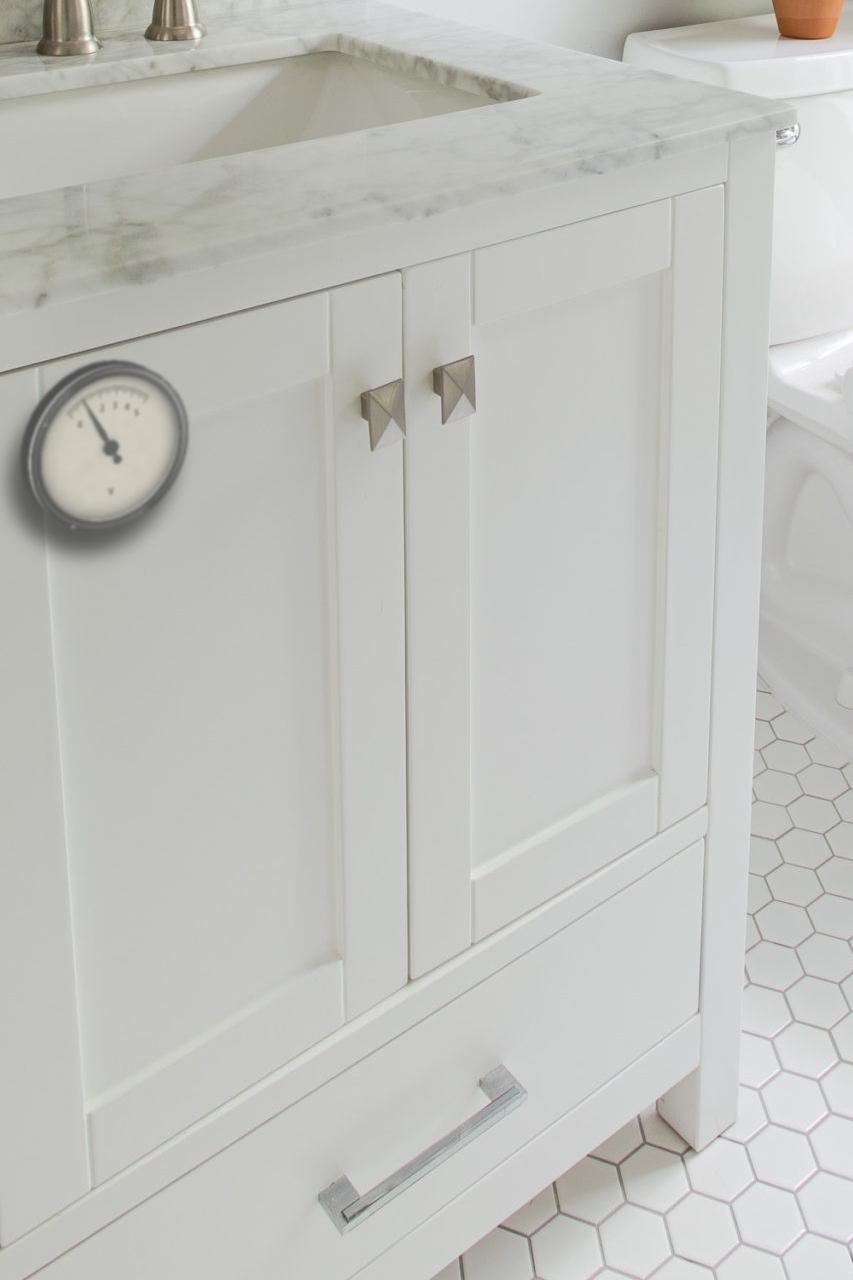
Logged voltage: **1** V
